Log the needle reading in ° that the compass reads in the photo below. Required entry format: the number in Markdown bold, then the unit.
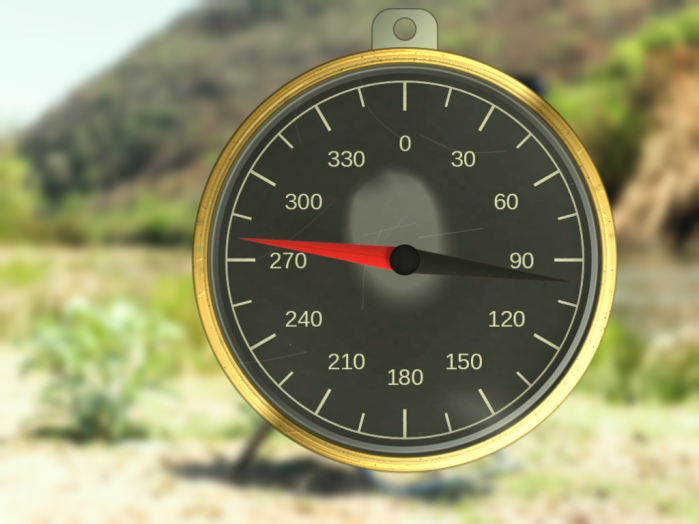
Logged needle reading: **277.5** °
